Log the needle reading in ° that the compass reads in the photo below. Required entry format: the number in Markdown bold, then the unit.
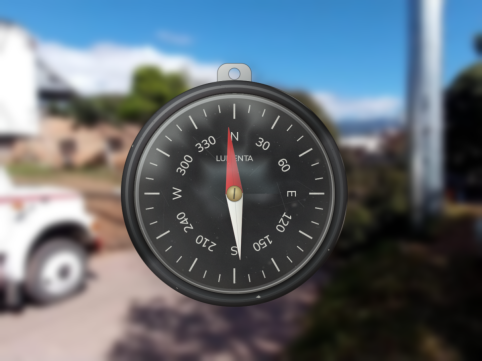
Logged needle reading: **355** °
